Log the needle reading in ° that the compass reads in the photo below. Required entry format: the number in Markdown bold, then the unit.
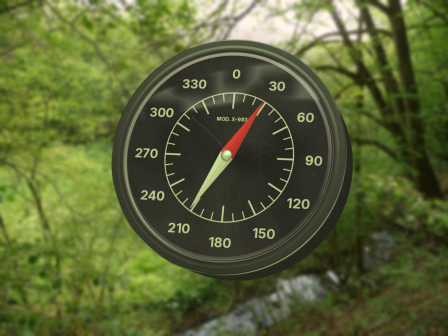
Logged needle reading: **30** °
